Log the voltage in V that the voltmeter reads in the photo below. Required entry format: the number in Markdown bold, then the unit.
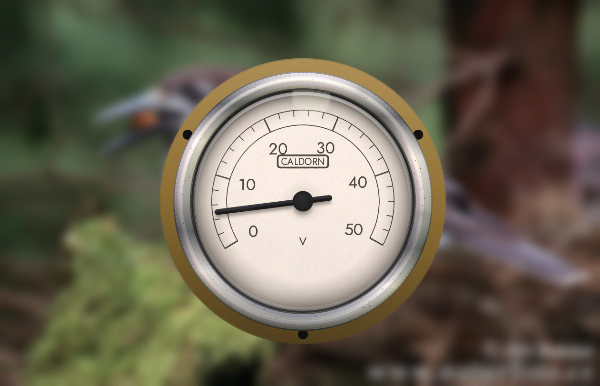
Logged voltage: **5** V
